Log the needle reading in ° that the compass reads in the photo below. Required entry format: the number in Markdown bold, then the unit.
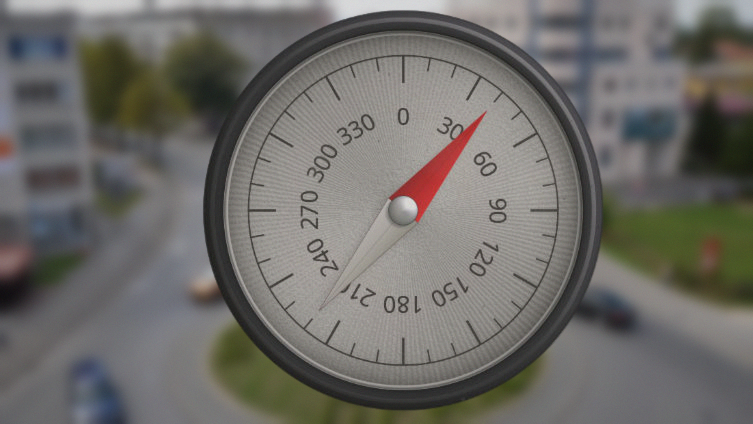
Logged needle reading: **40** °
